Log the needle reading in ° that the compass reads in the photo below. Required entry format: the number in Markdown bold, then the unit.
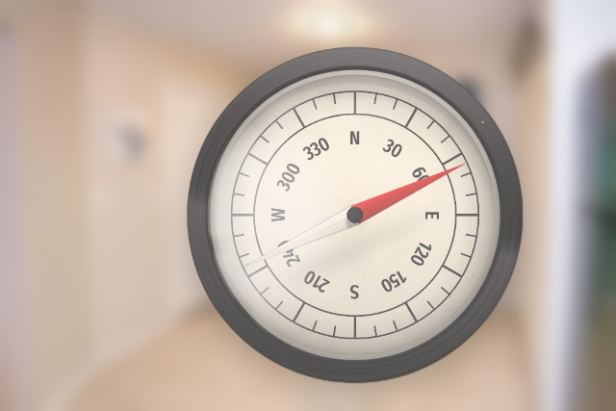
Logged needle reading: **65** °
